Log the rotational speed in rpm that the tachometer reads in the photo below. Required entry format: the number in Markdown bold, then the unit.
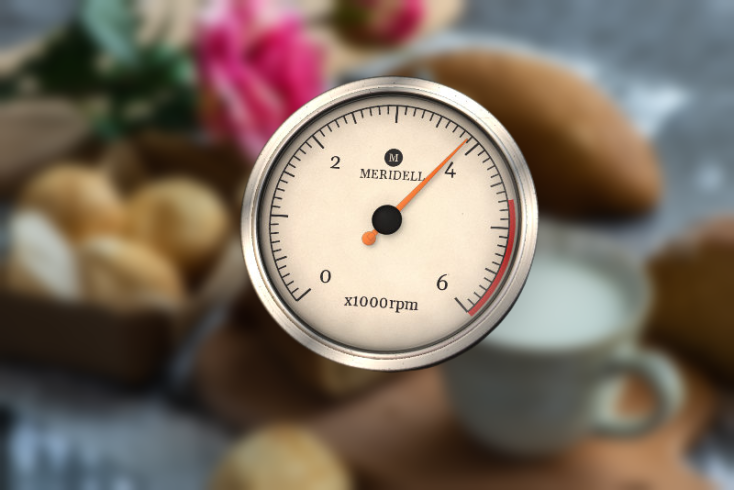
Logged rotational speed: **3900** rpm
